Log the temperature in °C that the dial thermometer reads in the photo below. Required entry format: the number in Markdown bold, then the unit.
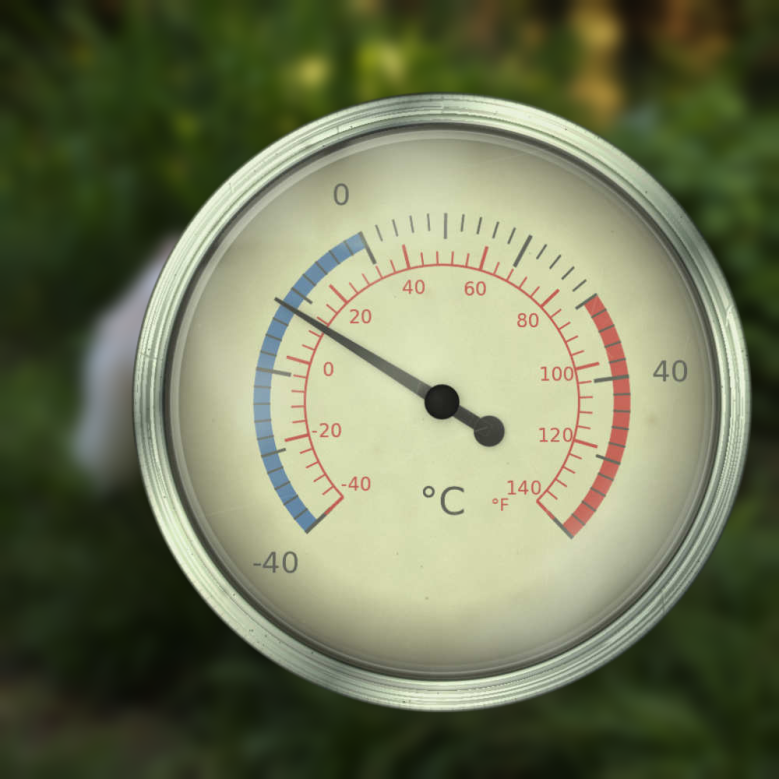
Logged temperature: **-12** °C
